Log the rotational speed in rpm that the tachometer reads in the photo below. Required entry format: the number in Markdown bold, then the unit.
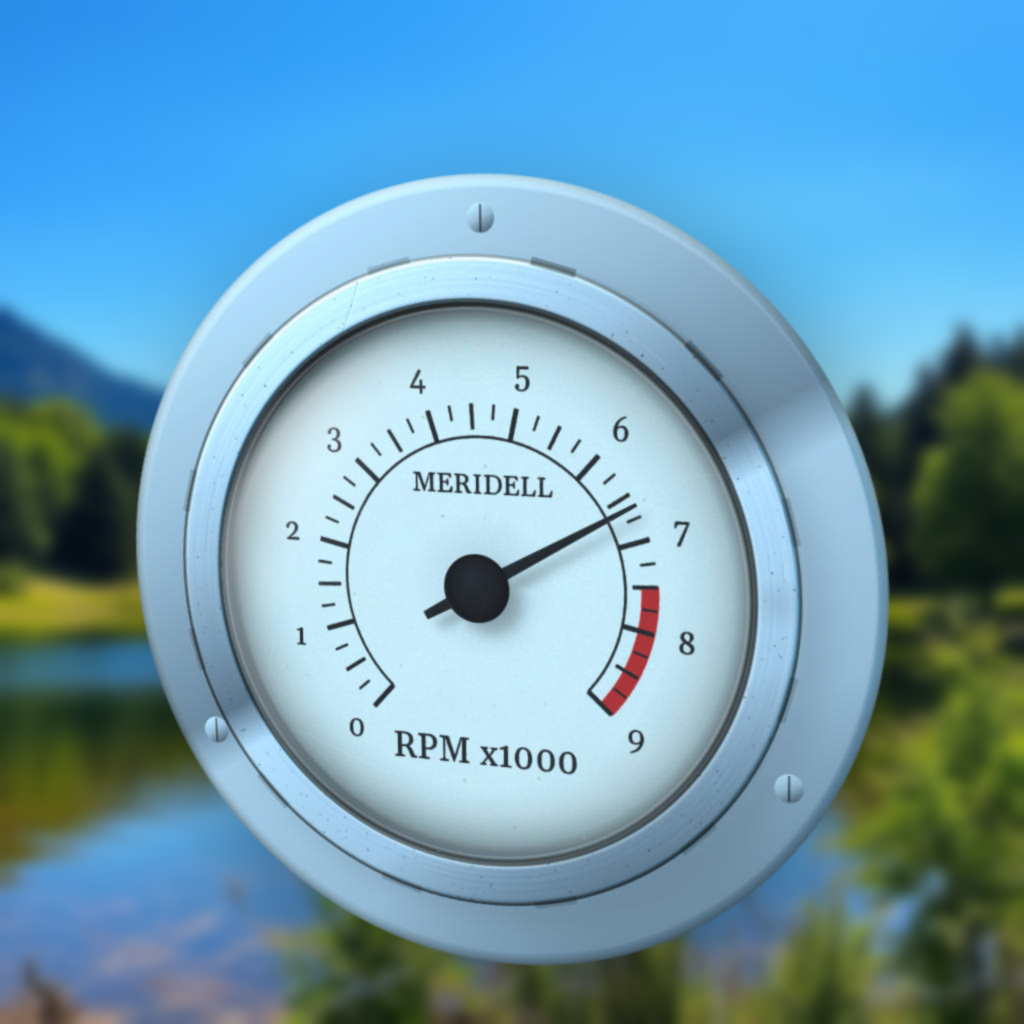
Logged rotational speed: **6625** rpm
